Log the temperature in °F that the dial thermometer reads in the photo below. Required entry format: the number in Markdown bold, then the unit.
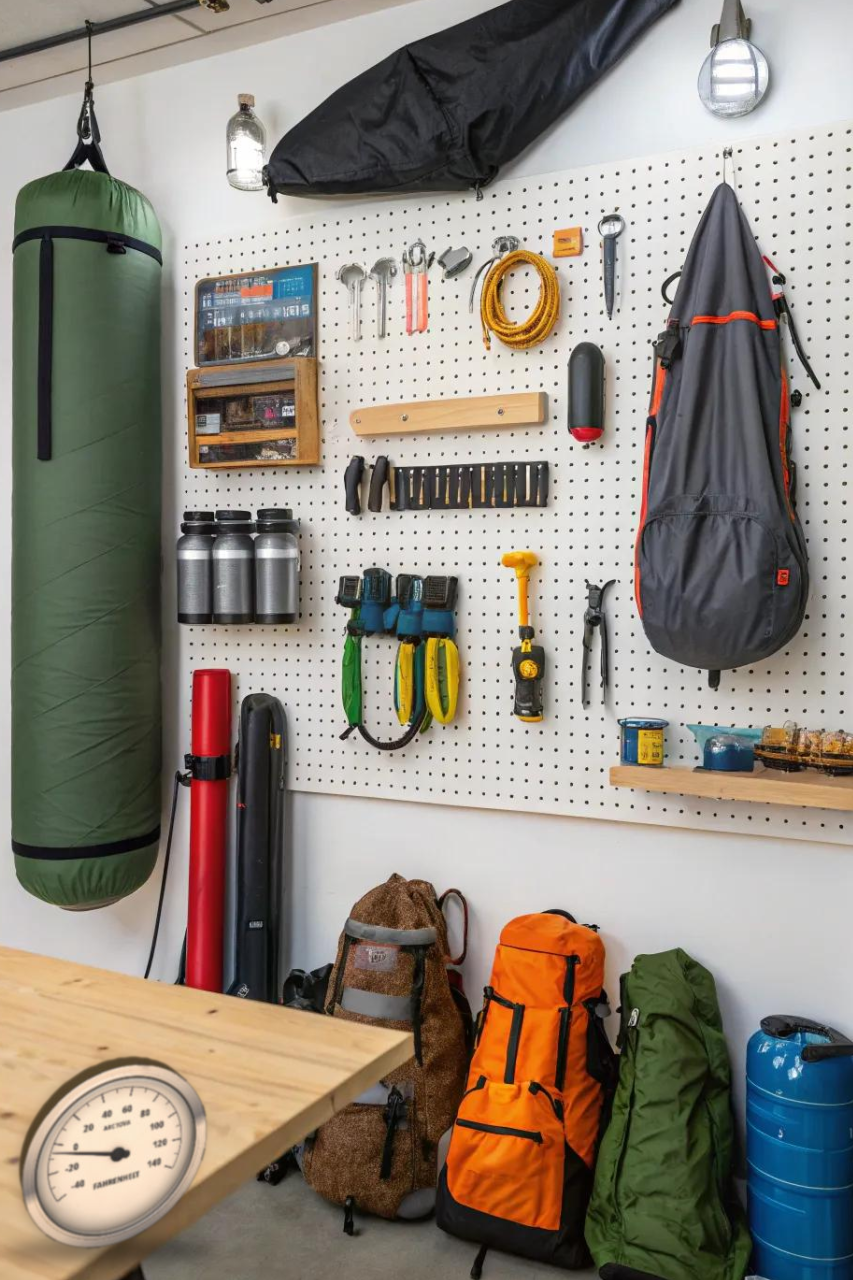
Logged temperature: **-5** °F
